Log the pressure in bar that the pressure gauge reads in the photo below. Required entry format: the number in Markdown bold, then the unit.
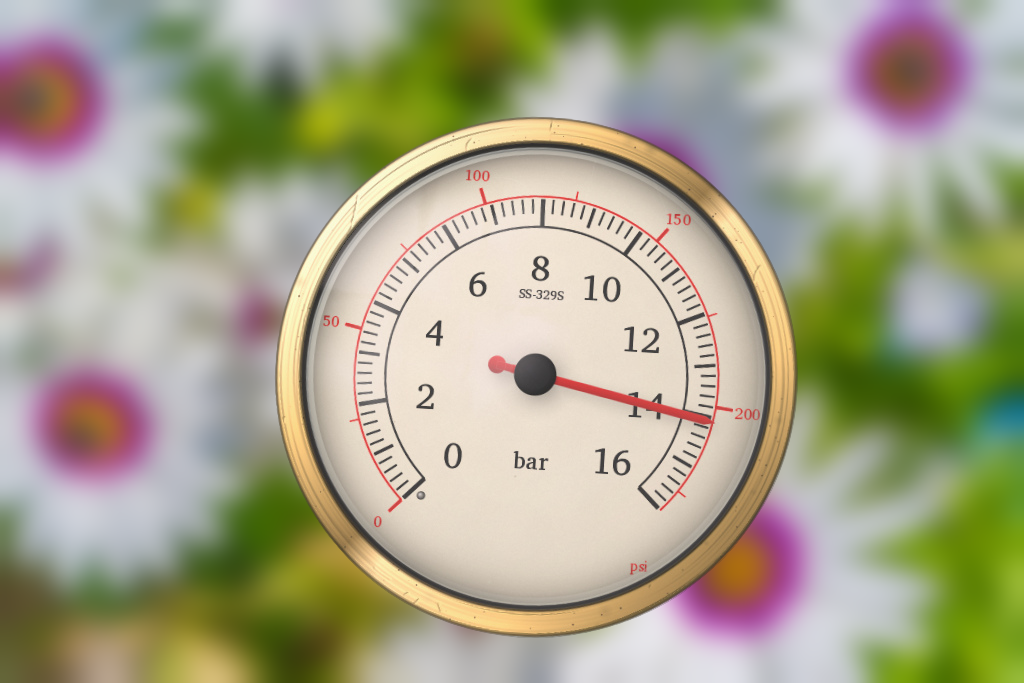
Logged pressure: **14.1** bar
